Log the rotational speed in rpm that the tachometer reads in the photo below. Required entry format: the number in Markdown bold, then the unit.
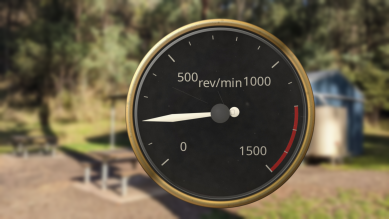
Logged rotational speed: **200** rpm
